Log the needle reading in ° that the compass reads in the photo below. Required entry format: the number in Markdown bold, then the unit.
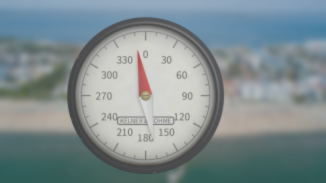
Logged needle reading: **350** °
